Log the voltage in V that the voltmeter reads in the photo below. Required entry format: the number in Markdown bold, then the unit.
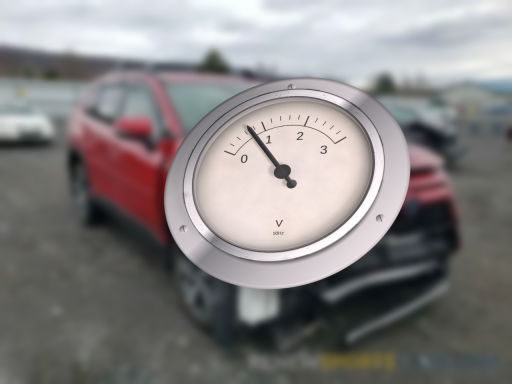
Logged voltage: **0.7** V
